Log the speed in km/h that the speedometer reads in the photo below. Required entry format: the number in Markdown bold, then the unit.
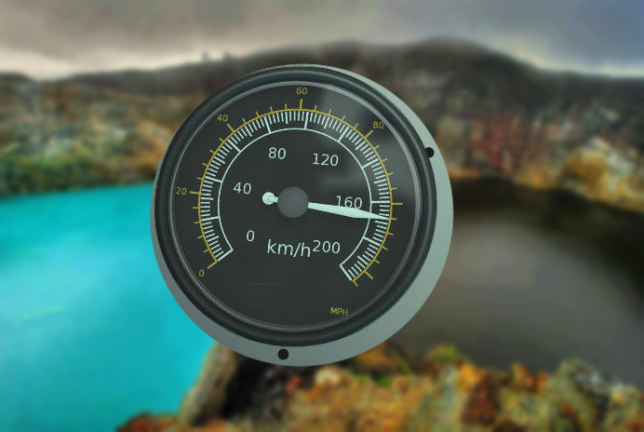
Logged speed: **168** km/h
